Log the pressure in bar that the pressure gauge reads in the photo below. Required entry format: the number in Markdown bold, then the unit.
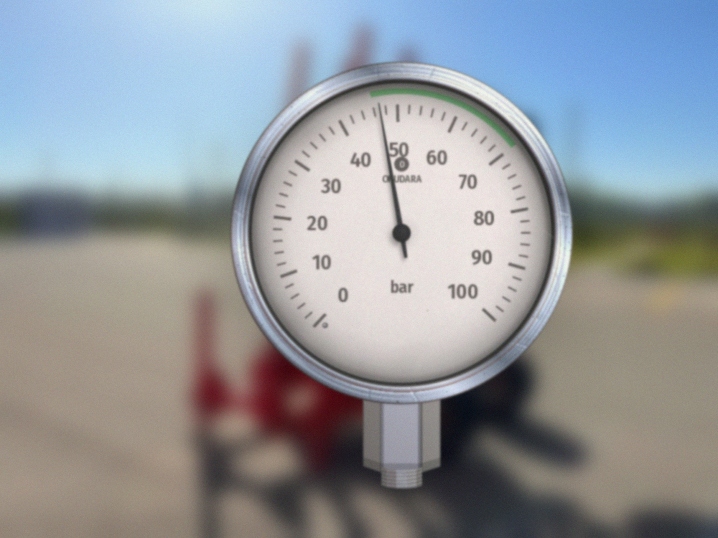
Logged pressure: **47** bar
